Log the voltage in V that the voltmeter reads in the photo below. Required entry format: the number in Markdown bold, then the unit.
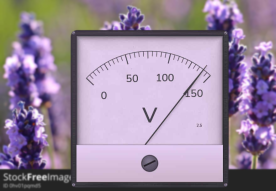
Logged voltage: **140** V
